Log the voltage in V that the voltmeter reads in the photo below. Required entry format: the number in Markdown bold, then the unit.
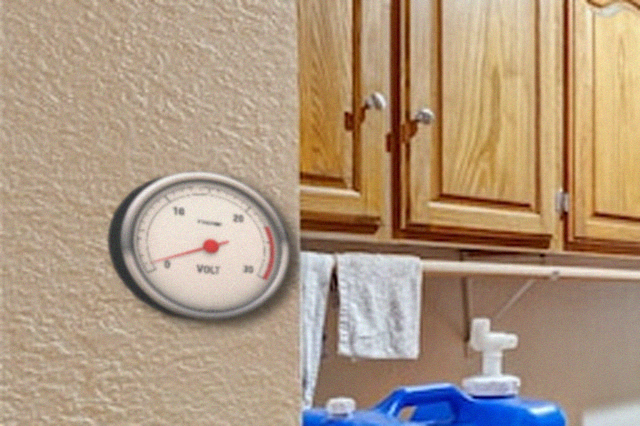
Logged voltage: **1** V
